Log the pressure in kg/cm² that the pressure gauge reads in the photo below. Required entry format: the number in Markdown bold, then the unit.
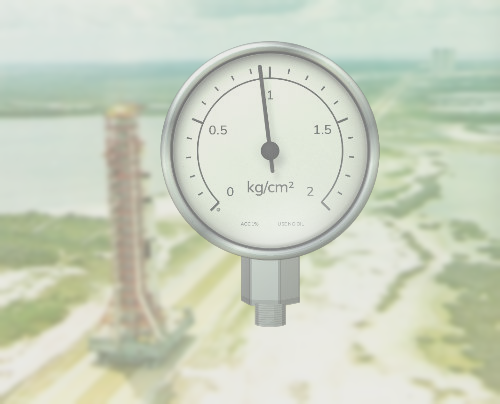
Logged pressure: **0.95** kg/cm²
